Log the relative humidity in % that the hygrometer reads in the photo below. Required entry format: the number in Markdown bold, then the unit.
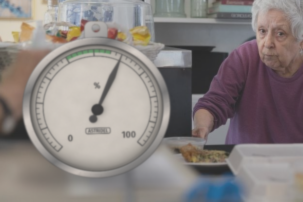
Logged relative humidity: **60** %
